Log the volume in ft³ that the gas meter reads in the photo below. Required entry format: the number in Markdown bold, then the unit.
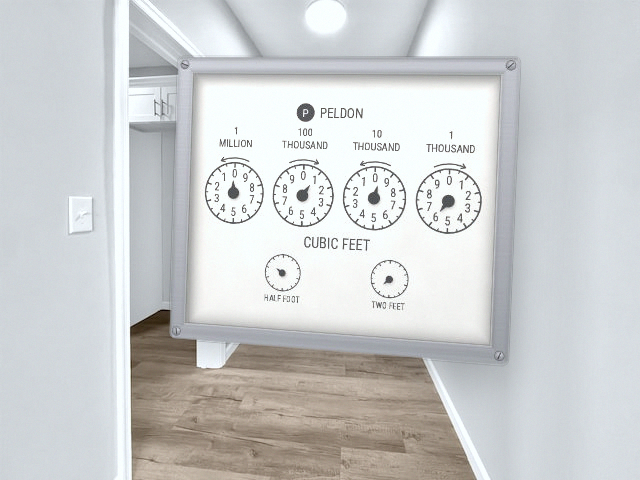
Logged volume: **9600** ft³
